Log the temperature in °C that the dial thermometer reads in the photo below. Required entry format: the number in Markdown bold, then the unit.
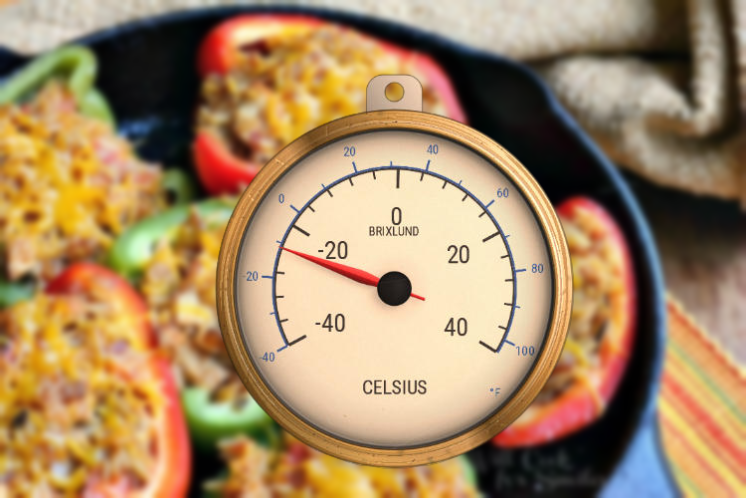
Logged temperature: **-24** °C
